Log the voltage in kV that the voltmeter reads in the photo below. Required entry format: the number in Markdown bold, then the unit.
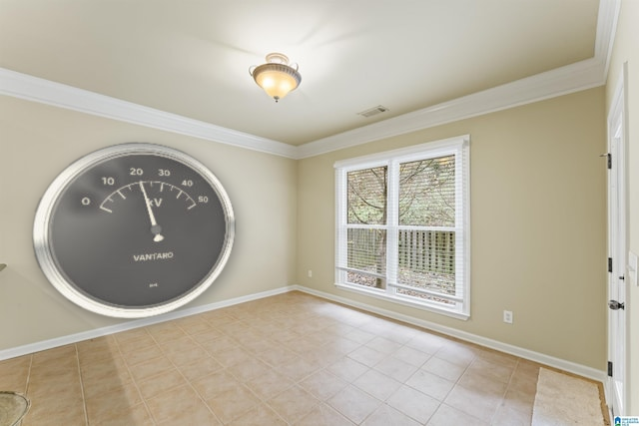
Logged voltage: **20** kV
